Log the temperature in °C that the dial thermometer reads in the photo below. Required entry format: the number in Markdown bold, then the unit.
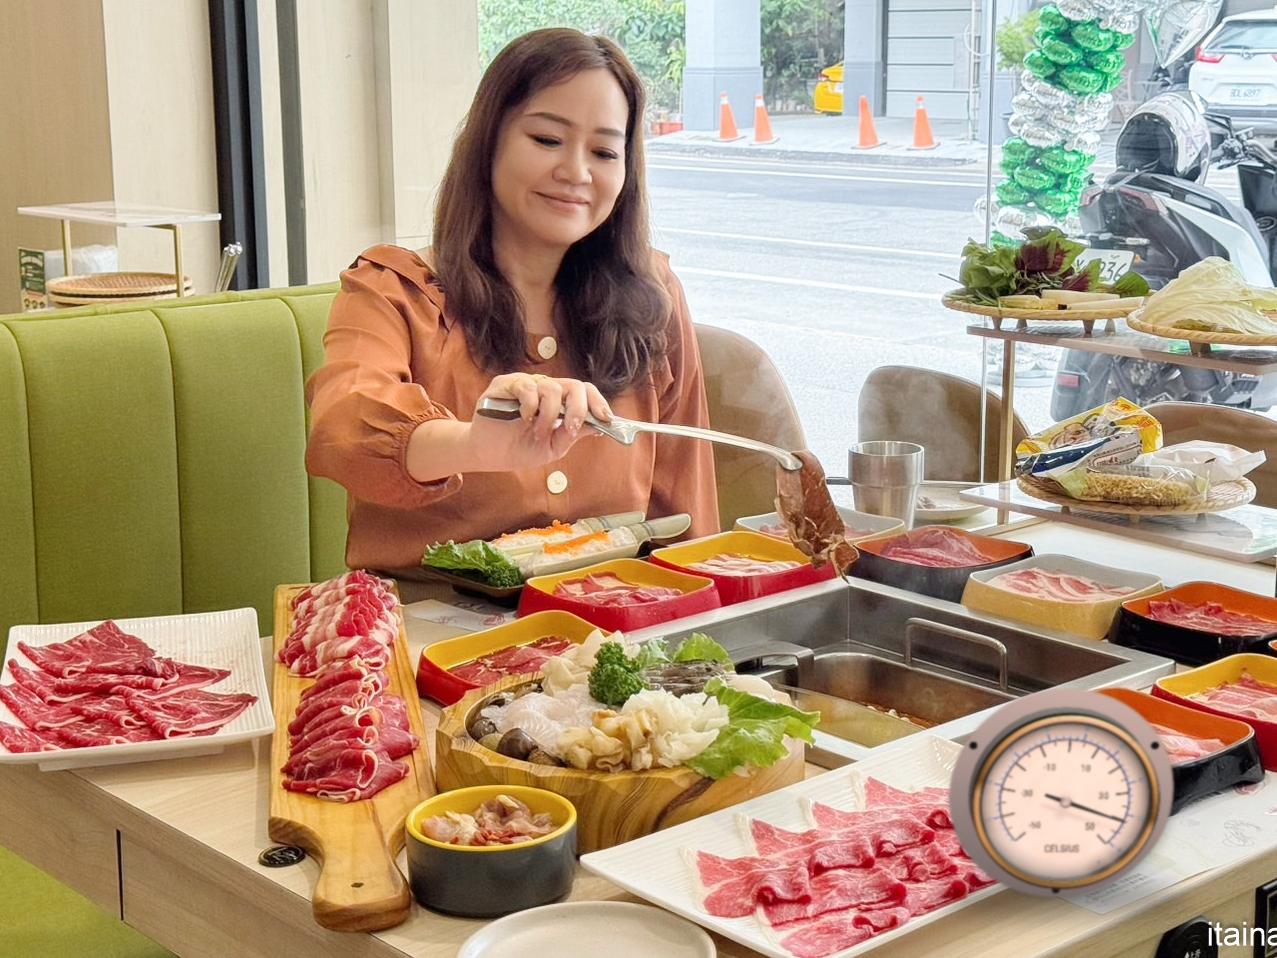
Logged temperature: **40** °C
